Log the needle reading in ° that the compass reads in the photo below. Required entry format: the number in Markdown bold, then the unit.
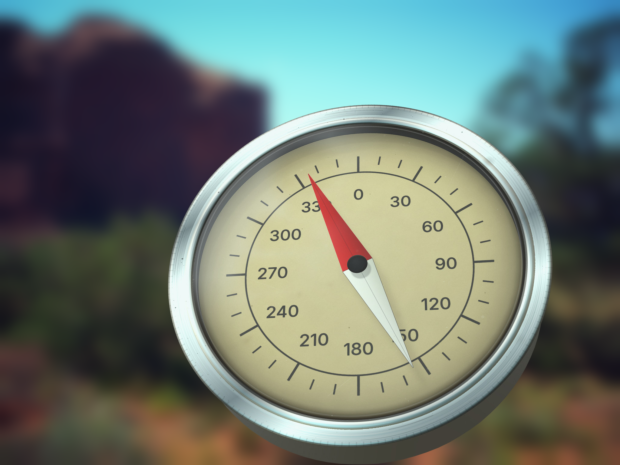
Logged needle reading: **335** °
